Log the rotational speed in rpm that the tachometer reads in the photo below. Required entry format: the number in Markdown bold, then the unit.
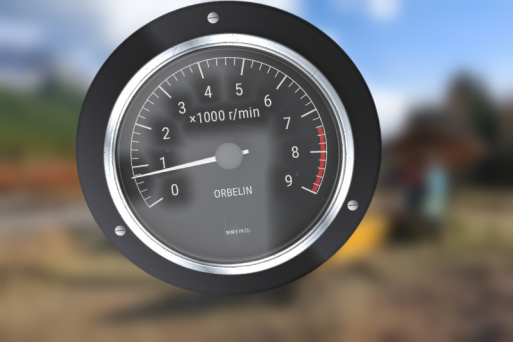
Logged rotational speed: **800** rpm
